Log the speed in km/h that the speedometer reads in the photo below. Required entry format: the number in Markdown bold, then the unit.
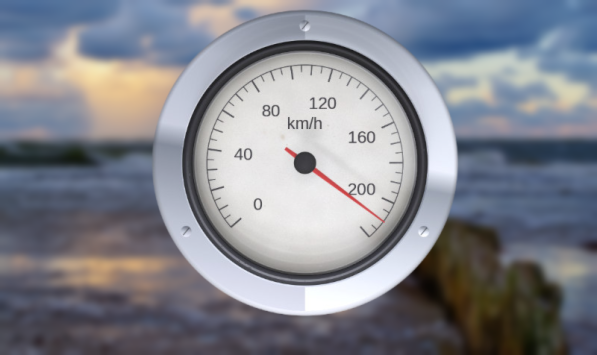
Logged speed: **210** km/h
